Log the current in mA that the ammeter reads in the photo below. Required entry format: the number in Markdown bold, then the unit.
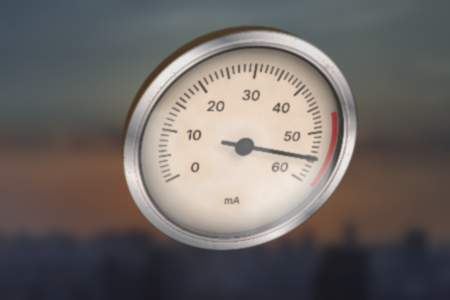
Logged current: **55** mA
